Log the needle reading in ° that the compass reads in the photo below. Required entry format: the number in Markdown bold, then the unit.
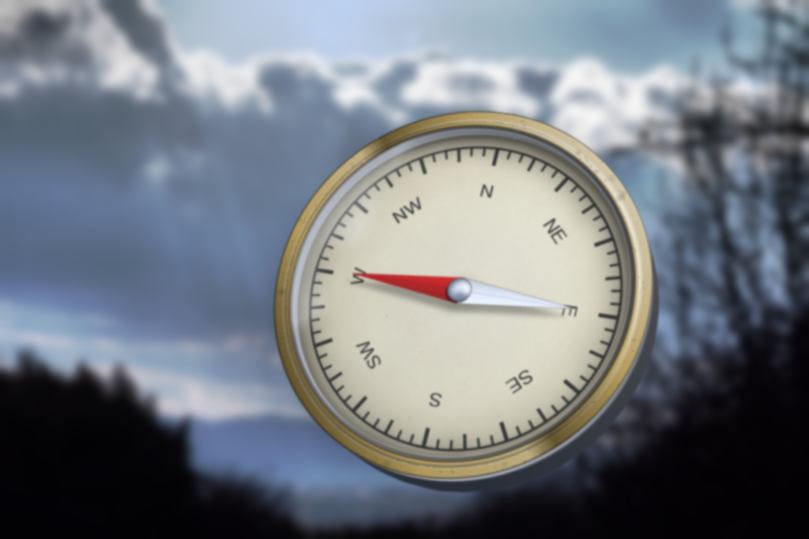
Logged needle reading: **270** °
